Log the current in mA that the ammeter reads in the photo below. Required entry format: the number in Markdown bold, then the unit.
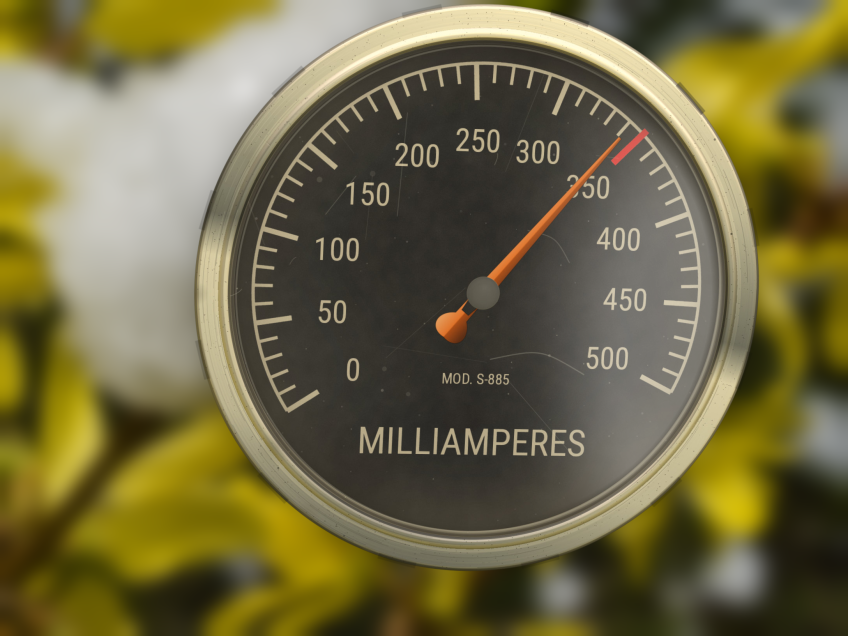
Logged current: **340** mA
